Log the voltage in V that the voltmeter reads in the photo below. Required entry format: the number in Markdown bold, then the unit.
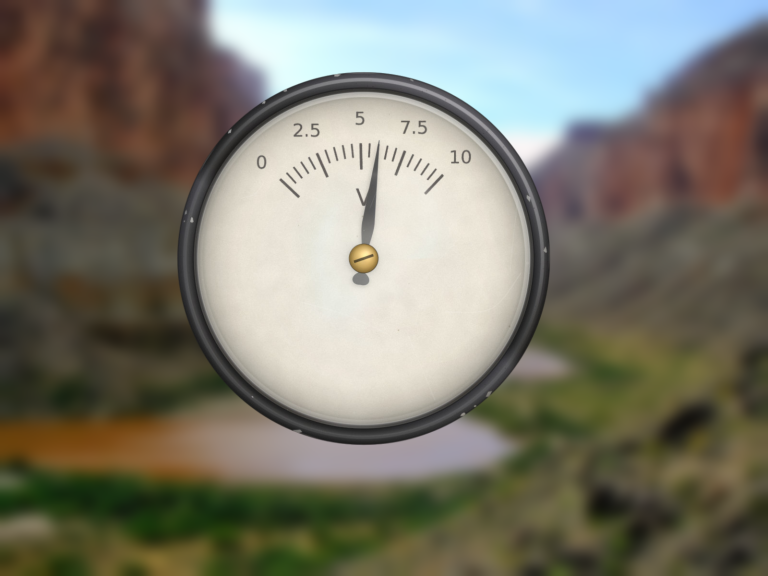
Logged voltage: **6** V
